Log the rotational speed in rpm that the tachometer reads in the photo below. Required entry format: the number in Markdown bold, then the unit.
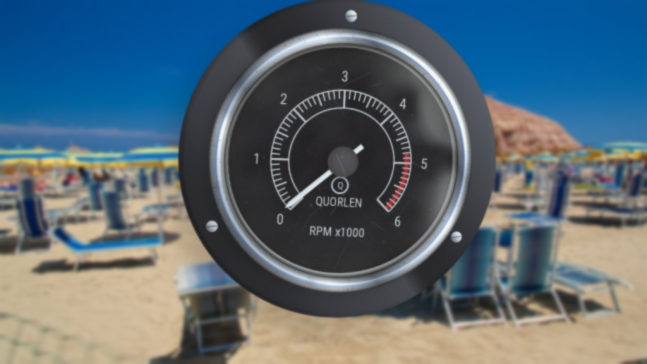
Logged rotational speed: **100** rpm
